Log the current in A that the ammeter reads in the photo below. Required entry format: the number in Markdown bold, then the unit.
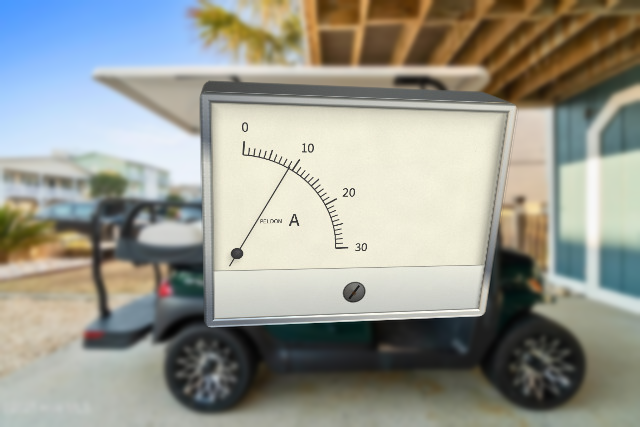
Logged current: **9** A
